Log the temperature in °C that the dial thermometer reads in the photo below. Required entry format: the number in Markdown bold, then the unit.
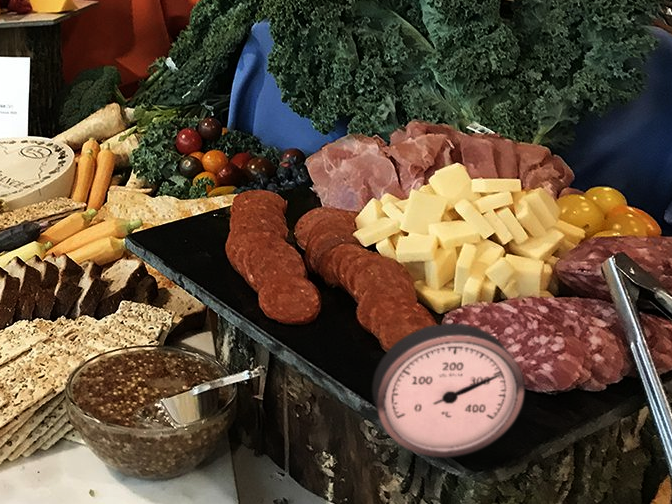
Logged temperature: **300** °C
